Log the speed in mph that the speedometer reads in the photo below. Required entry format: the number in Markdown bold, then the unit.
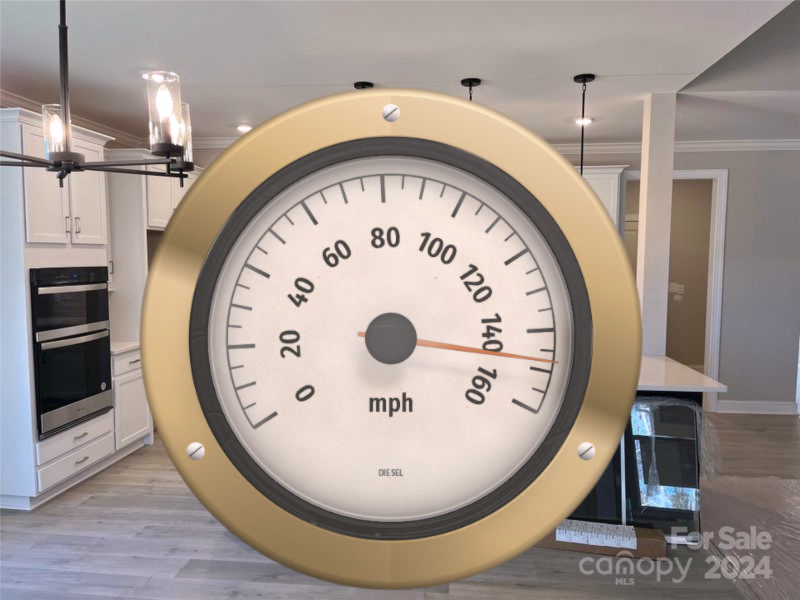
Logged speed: **147.5** mph
